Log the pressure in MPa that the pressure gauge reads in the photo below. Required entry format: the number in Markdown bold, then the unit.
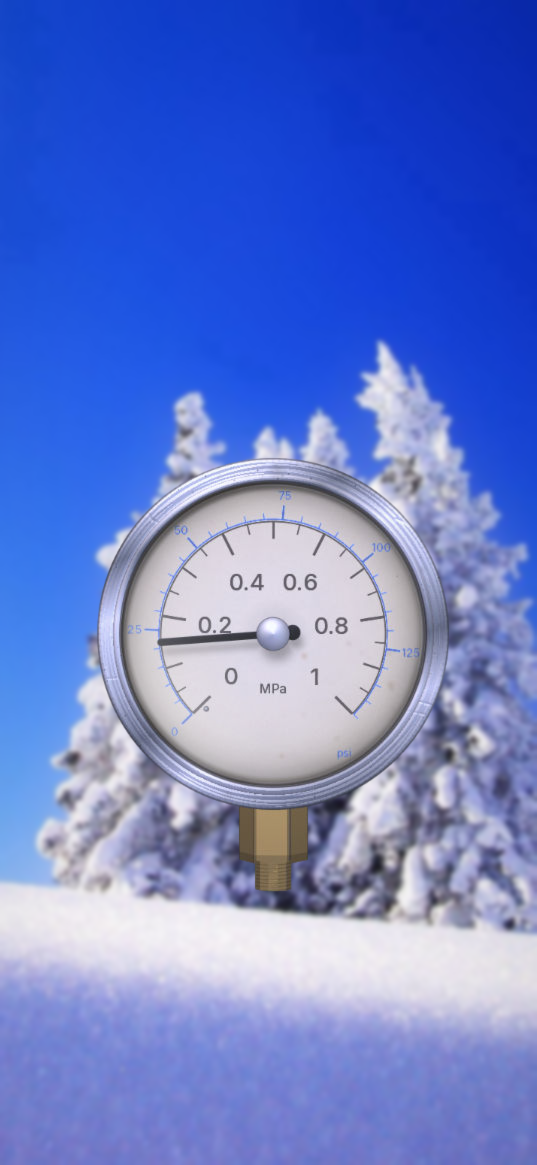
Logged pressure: **0.15** MPa
